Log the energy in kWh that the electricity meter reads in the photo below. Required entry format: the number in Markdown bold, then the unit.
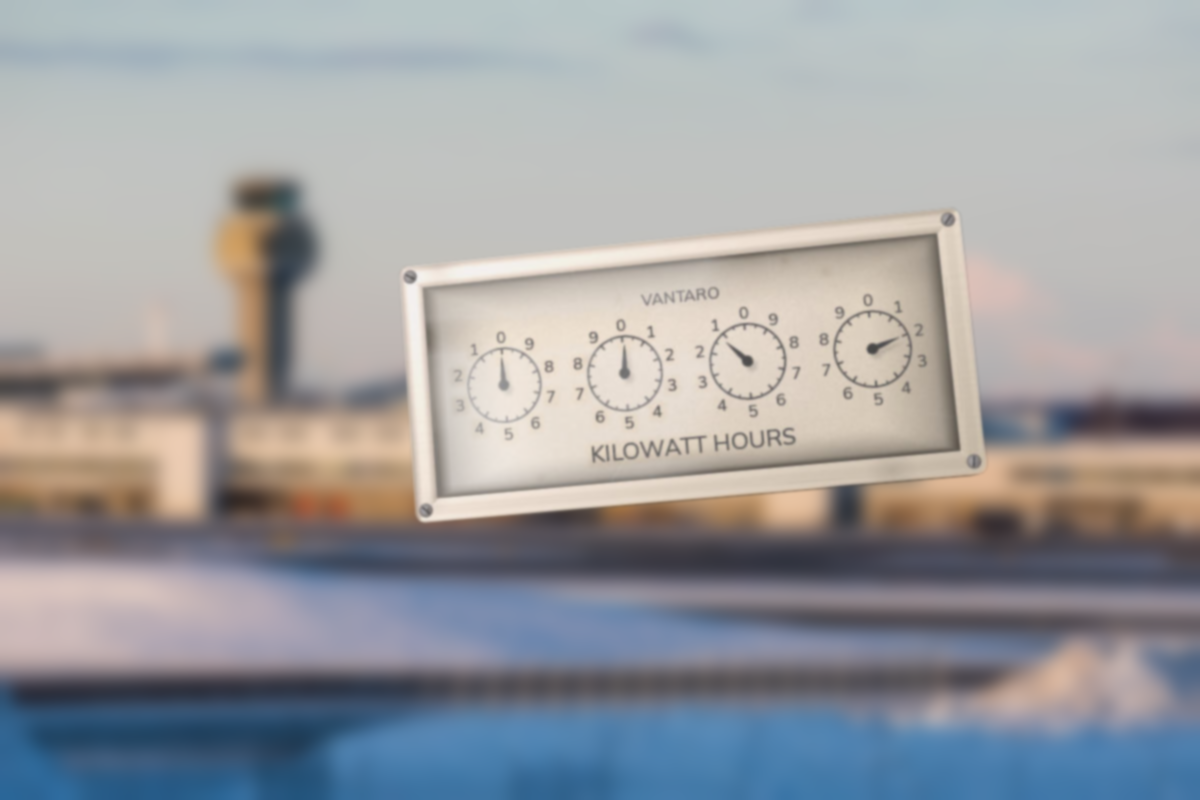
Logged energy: **12** kWh
